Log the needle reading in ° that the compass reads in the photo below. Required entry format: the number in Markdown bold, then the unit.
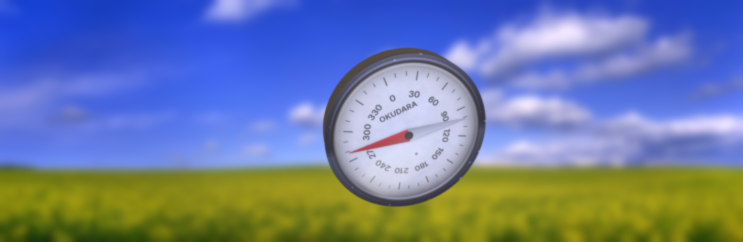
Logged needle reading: **280** °
